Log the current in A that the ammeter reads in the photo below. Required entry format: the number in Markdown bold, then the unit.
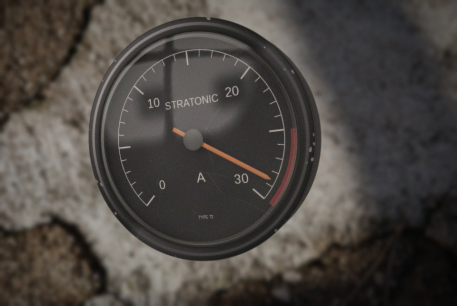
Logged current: **28.5** A
